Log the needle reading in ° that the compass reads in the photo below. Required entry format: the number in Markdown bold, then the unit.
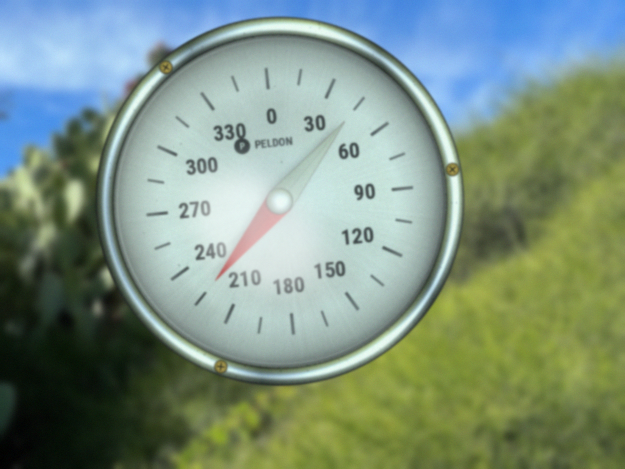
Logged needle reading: **225** °
